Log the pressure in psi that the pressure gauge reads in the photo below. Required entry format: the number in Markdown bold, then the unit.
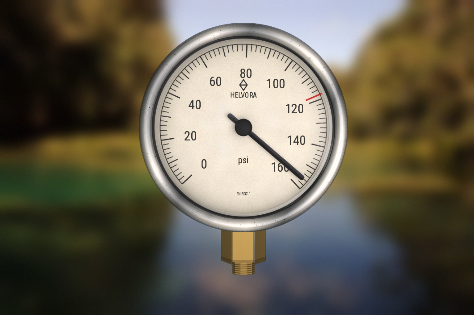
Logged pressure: **156** psi
